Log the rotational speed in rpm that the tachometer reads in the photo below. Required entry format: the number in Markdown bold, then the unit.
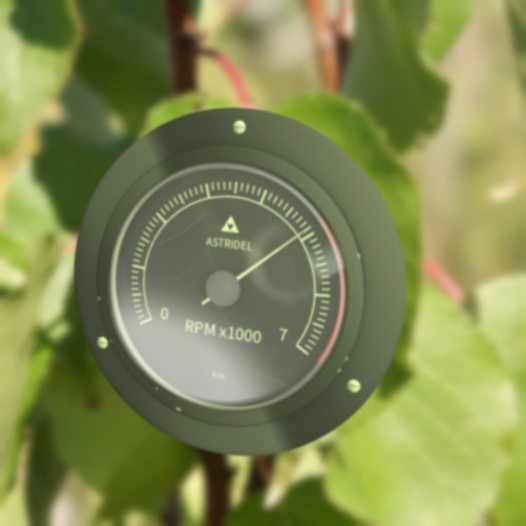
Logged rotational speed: **4900** rpm
